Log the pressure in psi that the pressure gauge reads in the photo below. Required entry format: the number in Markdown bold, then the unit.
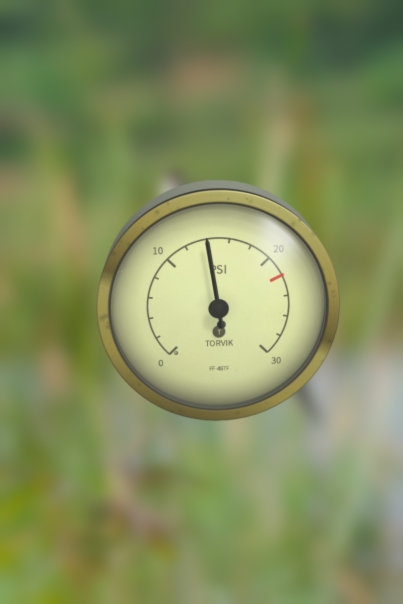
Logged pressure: **14** psi
